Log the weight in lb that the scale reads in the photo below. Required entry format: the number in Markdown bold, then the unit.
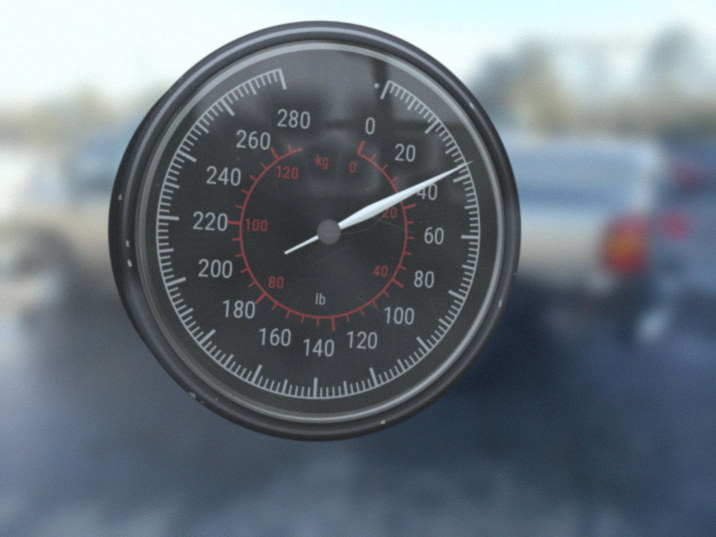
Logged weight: **36** lb
